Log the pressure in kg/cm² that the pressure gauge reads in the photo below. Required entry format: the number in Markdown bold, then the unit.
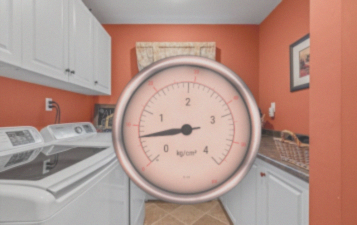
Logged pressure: **0.5** kg/cm²
